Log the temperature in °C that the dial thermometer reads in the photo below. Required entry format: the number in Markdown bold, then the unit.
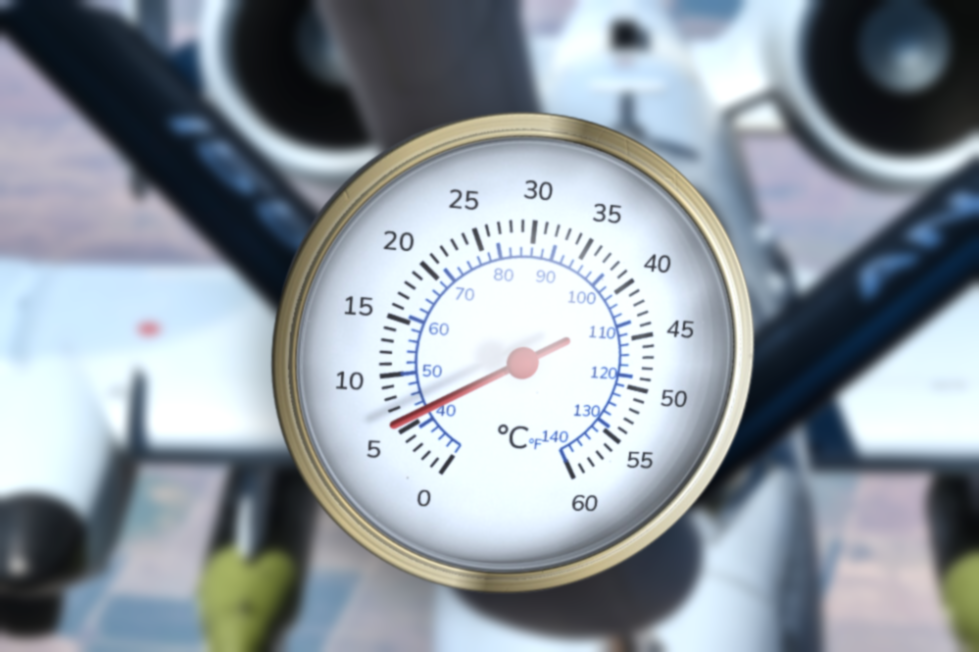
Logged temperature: **6** °C
